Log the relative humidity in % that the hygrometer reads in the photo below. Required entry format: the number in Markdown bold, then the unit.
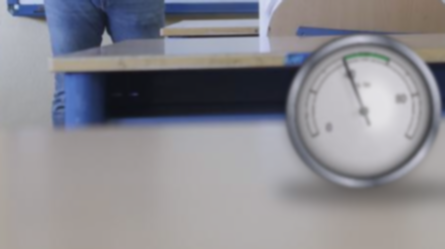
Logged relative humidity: **40** %
